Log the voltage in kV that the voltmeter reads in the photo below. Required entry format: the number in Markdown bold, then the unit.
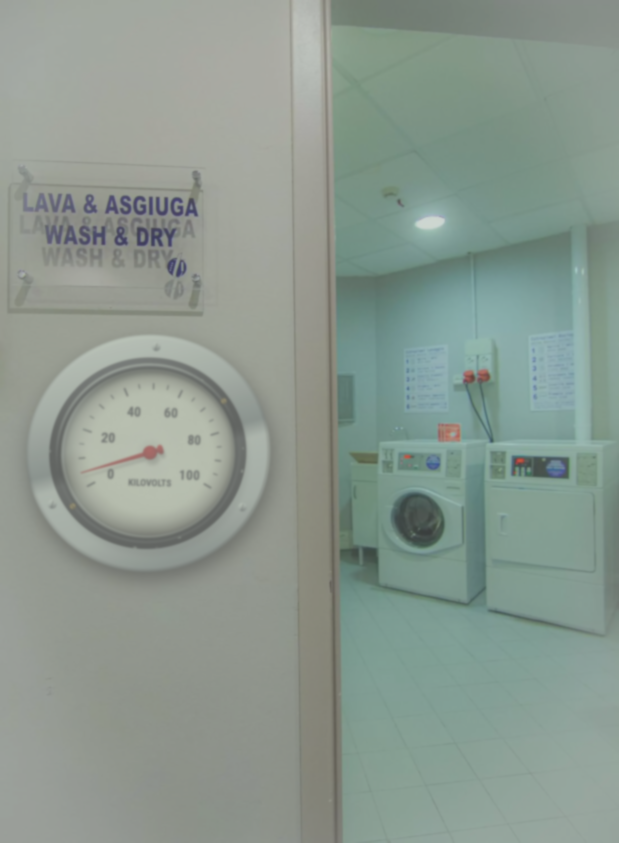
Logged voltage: **5** kV
